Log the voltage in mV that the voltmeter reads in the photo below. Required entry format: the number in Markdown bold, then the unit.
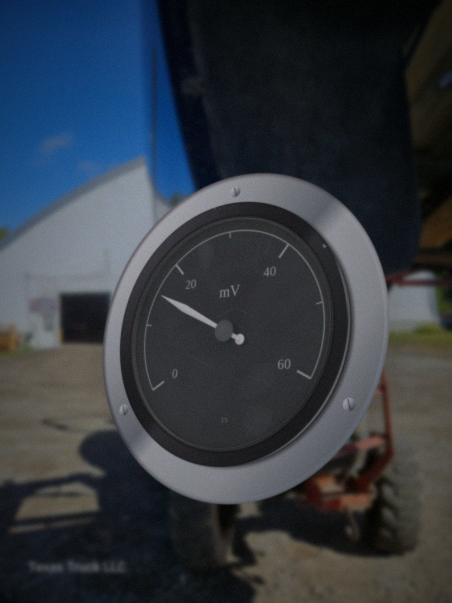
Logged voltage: **15** mV
